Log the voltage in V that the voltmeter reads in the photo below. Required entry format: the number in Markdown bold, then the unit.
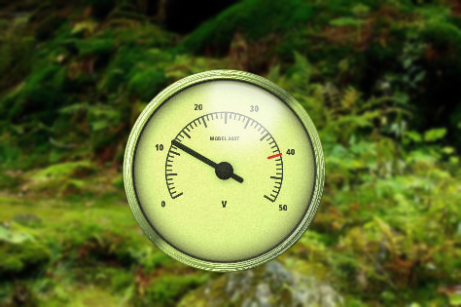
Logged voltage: **12** V
